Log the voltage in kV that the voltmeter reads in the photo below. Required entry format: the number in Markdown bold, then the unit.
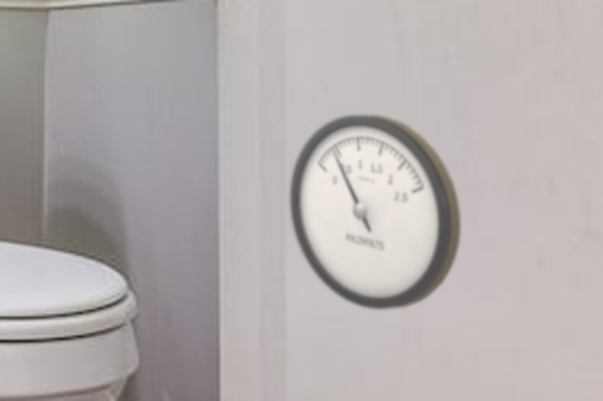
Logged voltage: **0.5** kV
